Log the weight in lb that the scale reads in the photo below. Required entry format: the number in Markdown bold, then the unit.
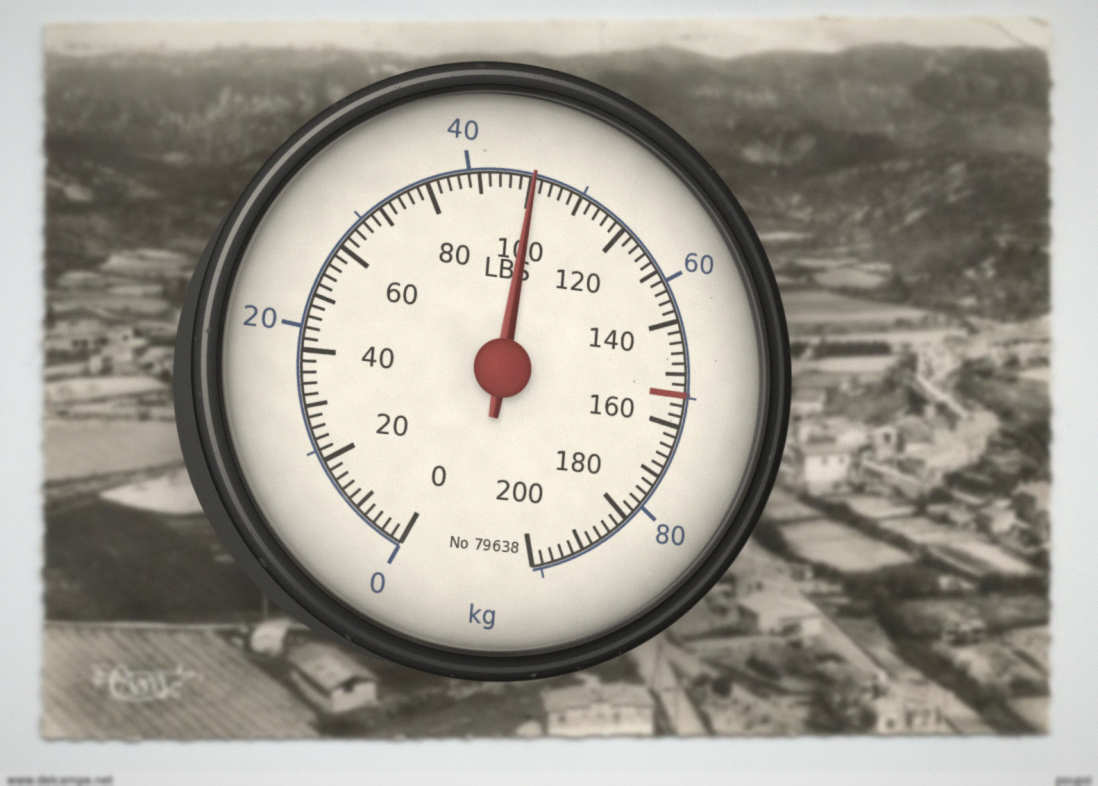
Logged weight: **100** lb
